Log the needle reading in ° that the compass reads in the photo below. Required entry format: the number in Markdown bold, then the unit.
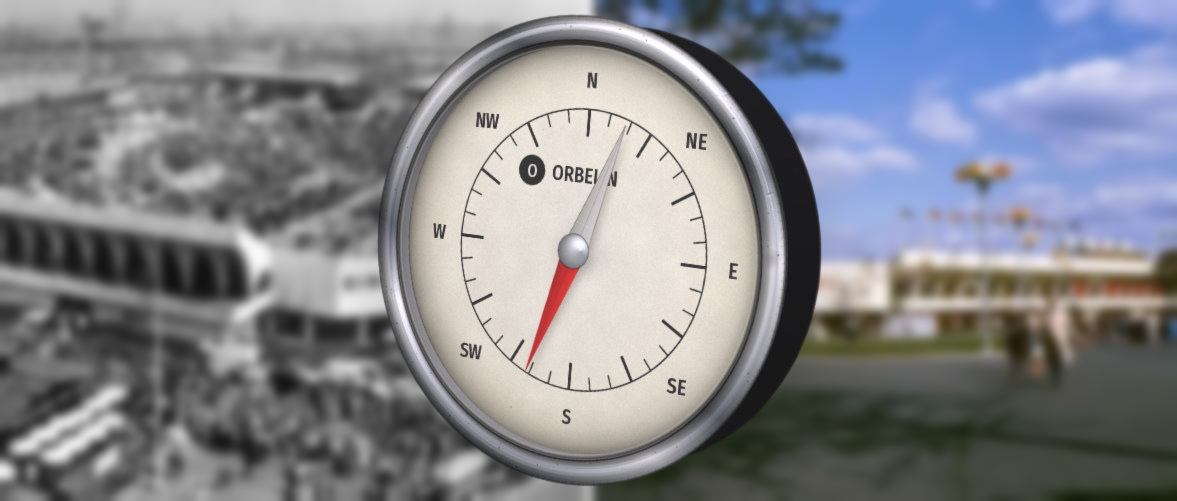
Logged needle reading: **200** °
